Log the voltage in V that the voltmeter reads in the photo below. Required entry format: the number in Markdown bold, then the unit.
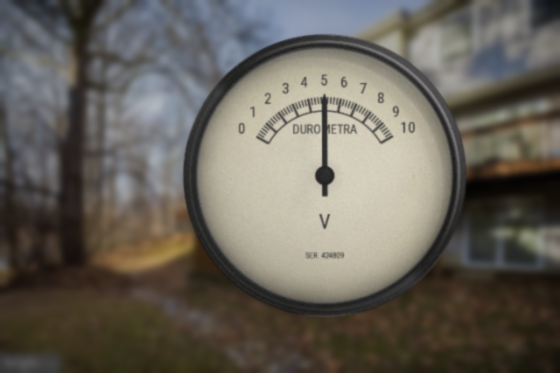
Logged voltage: **5** V
